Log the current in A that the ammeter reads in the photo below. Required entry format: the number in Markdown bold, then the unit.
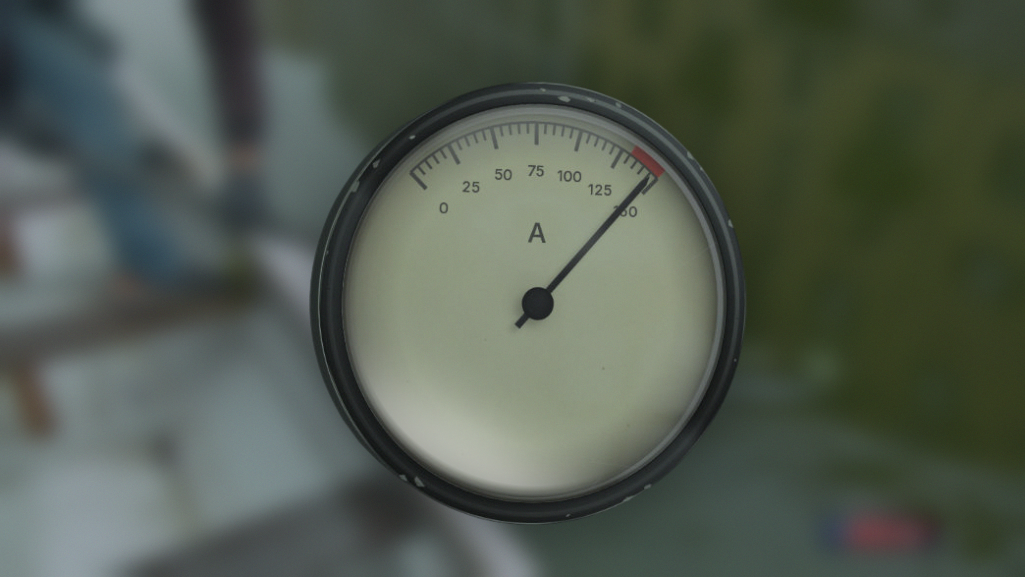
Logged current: **145** A
